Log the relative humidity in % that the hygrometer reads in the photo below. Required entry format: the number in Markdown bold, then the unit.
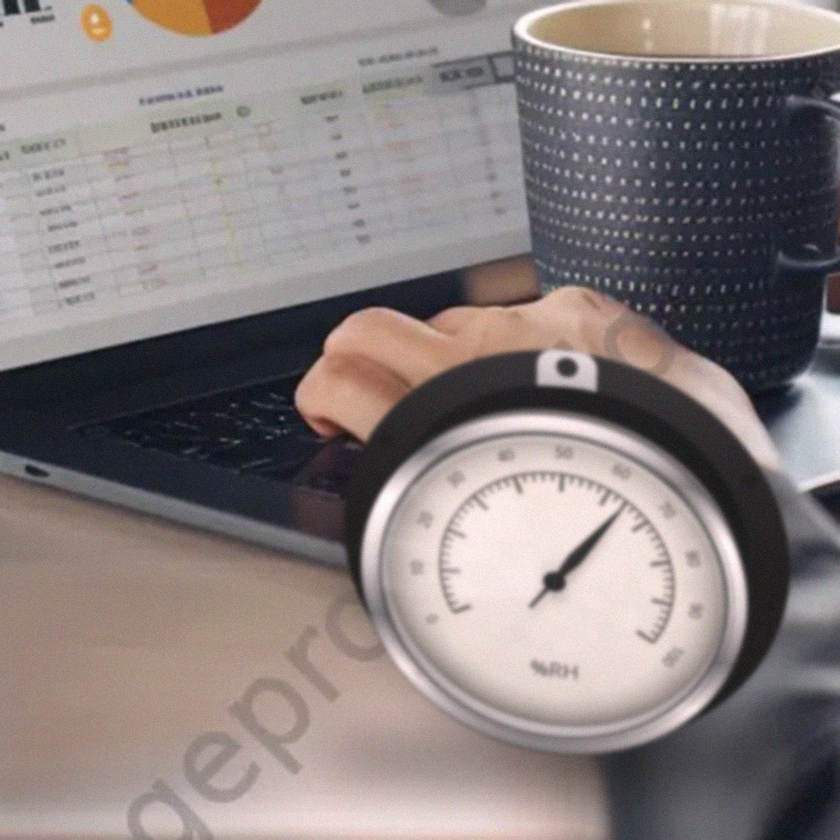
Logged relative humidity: **64** %
